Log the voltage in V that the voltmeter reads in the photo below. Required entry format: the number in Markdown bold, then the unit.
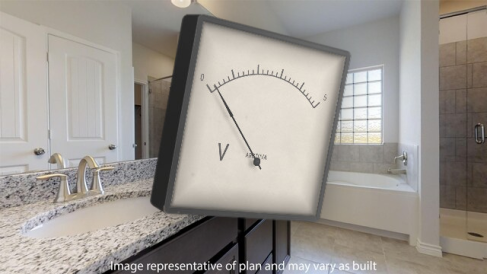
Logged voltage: **0.2** V
